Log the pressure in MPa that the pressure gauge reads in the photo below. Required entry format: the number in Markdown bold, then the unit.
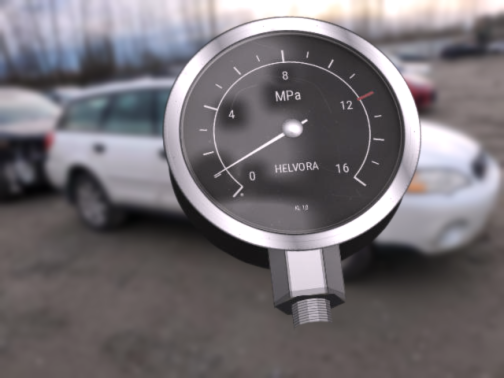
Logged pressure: **1** MPa
